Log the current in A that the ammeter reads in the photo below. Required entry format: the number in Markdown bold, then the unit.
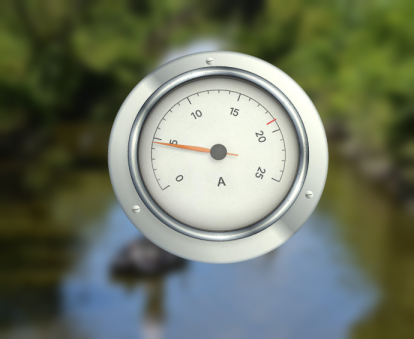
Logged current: **4.5** A
